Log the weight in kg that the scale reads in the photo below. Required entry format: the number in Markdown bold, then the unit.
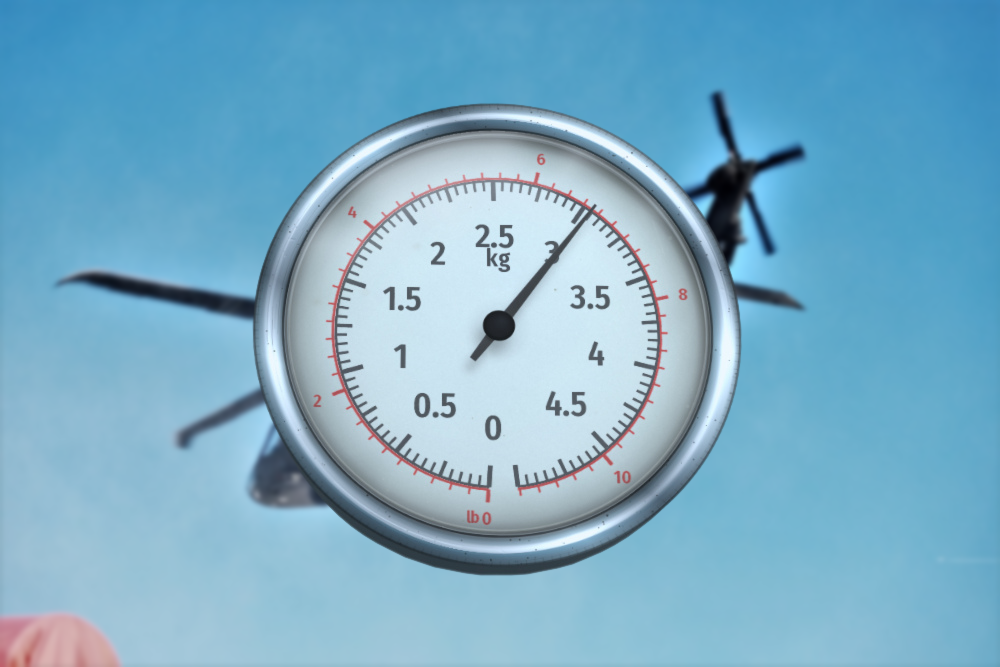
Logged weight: **3.05** kg
